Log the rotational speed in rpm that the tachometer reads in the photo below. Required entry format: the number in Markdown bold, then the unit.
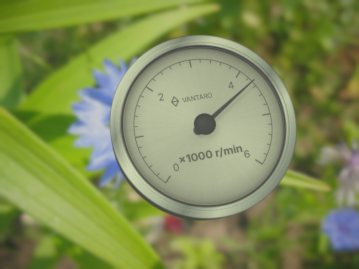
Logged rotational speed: **4300** rpm
